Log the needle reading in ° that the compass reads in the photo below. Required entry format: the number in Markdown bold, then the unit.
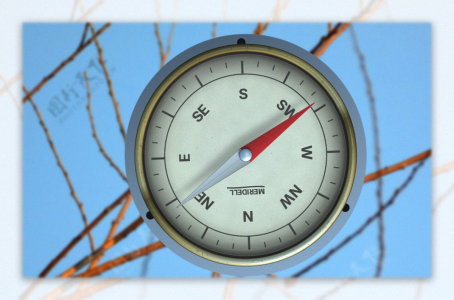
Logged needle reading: **235** °
